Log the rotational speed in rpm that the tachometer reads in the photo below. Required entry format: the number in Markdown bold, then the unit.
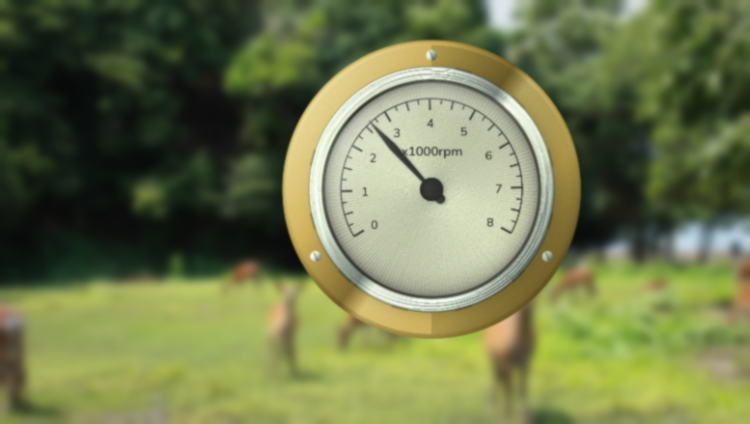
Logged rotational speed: **2625** rpm
